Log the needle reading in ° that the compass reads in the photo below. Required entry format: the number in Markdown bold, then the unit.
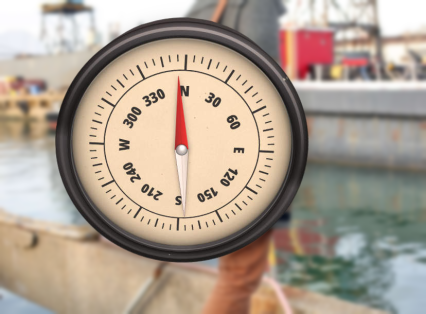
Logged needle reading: **355** °
